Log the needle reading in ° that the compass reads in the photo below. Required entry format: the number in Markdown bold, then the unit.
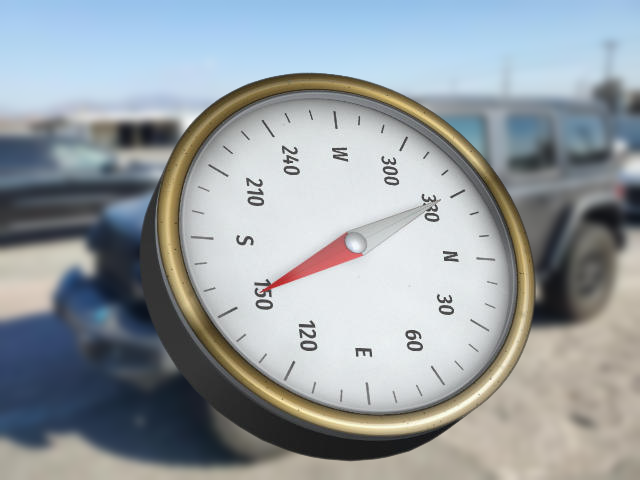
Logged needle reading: **150** °
